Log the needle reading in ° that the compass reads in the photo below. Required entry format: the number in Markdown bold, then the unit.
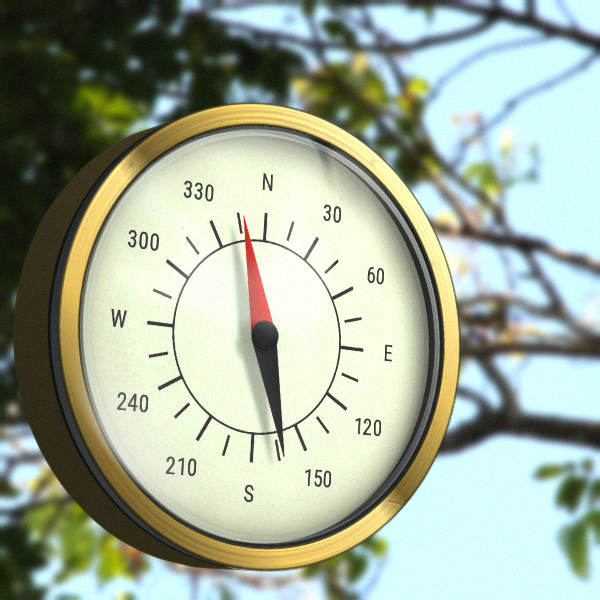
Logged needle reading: **345** °
